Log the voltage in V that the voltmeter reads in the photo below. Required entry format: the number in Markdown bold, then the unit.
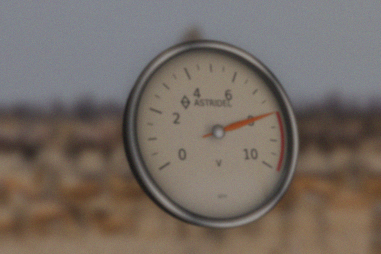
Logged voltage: **8** V
